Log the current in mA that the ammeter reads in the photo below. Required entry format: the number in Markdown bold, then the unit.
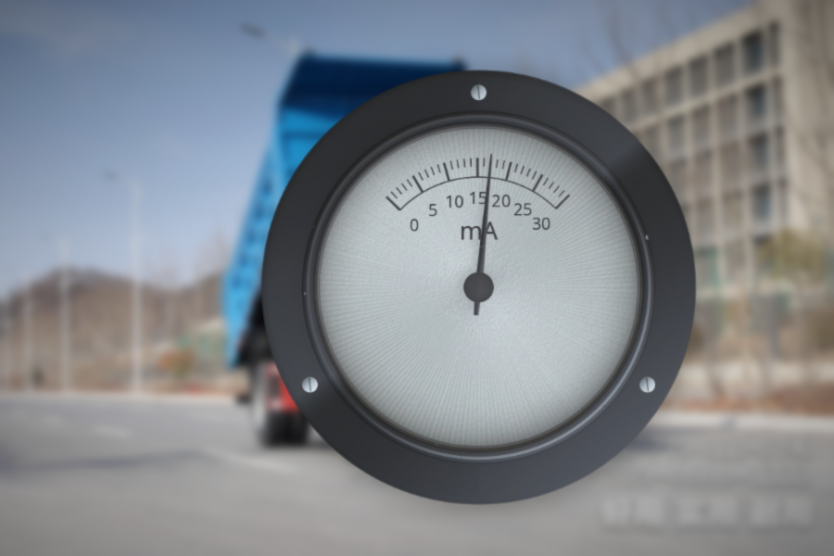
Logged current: **17** mA
